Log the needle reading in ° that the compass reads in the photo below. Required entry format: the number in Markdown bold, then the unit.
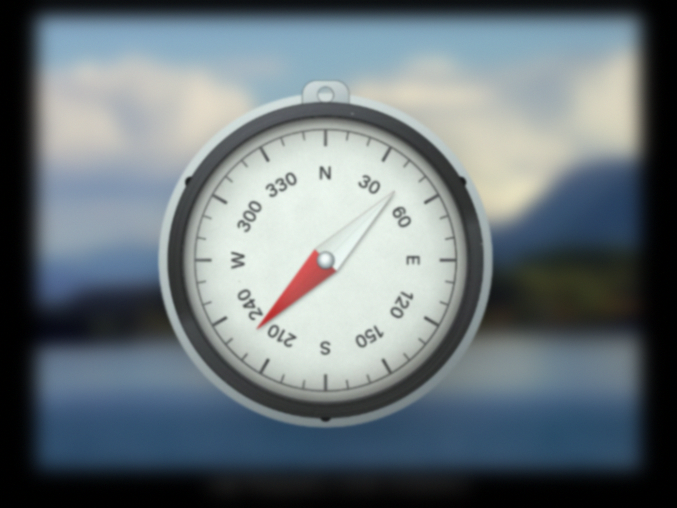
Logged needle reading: **225** °
